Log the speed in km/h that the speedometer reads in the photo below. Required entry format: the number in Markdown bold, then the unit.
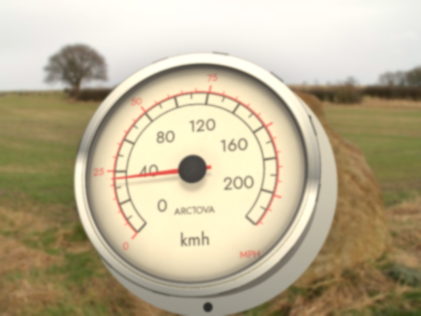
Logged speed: **35** km/h
